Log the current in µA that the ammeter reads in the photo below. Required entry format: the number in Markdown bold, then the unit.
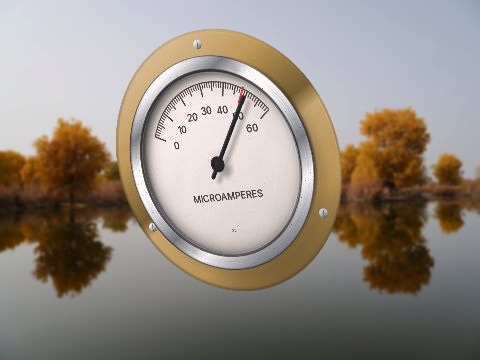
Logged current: **50** µA
